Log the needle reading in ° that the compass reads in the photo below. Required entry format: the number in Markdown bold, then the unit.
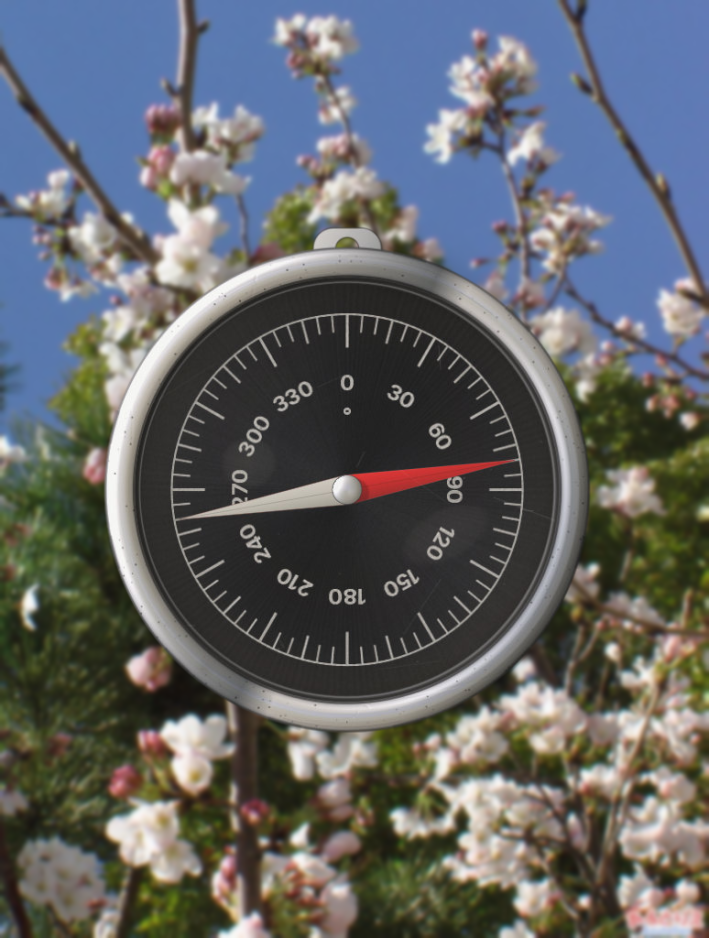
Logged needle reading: **80** °
